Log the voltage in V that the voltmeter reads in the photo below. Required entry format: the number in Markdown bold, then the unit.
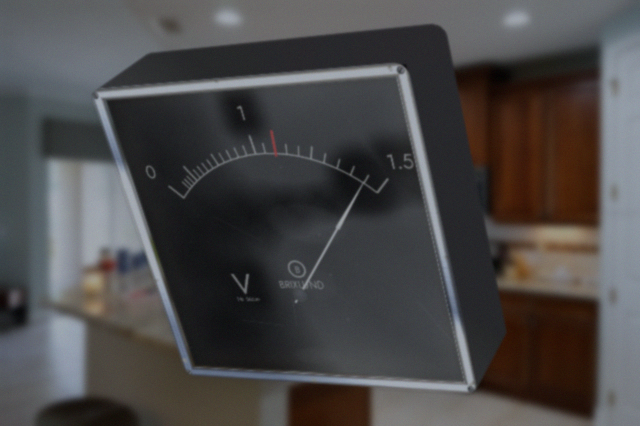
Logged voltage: **1.45** V
